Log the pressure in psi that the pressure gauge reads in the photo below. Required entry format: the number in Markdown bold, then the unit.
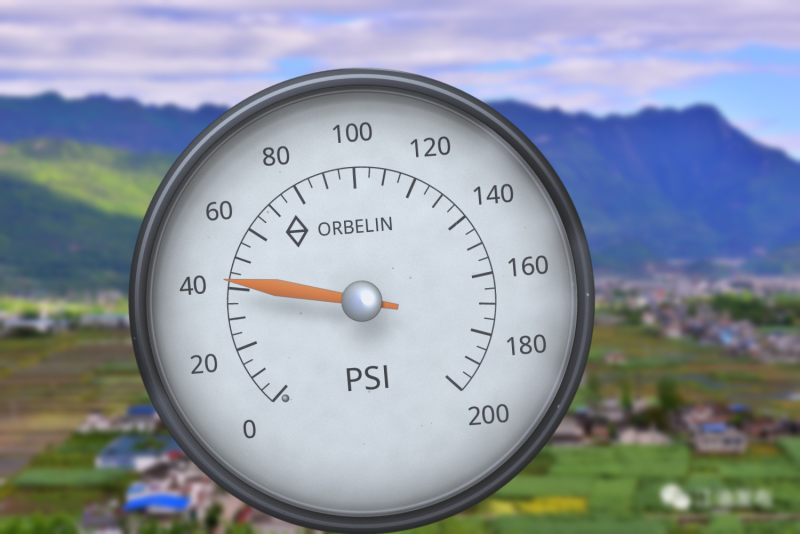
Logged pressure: **42.5** psi
